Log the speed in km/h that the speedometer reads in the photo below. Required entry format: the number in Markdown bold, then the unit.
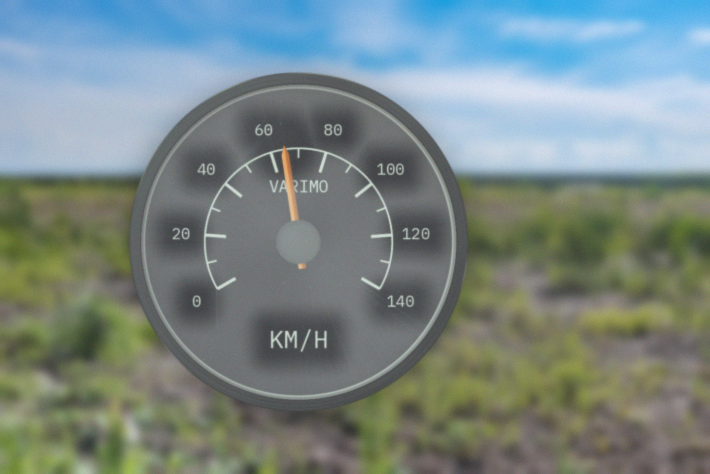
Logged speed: **65** km/h
